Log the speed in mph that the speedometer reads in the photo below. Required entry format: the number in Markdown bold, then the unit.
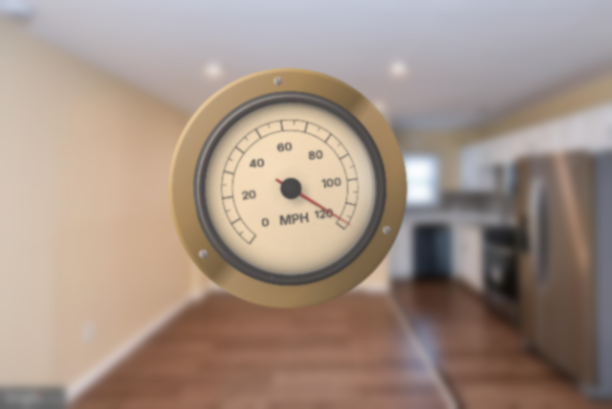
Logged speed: **117.5** mph
